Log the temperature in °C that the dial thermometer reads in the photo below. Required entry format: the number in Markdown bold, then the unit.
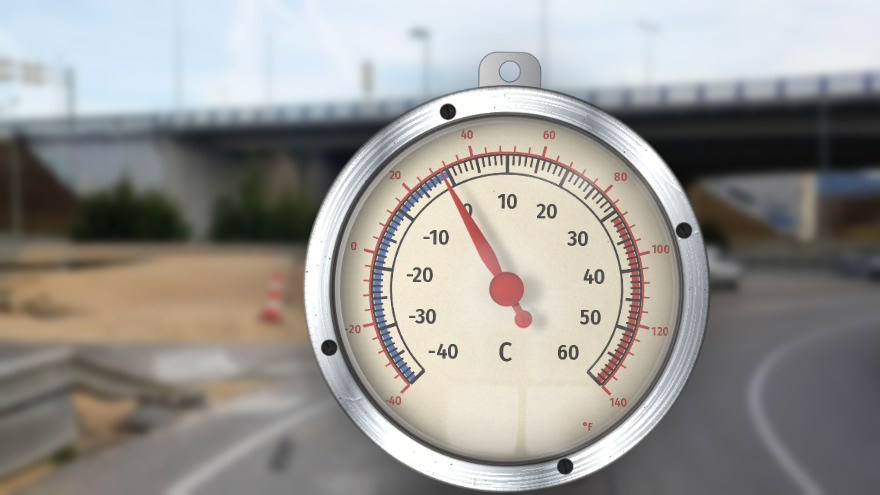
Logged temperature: **-1** °C
